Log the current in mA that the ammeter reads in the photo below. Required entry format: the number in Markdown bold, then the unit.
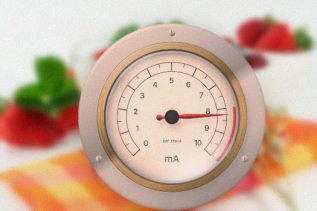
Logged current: **8.25** mA
